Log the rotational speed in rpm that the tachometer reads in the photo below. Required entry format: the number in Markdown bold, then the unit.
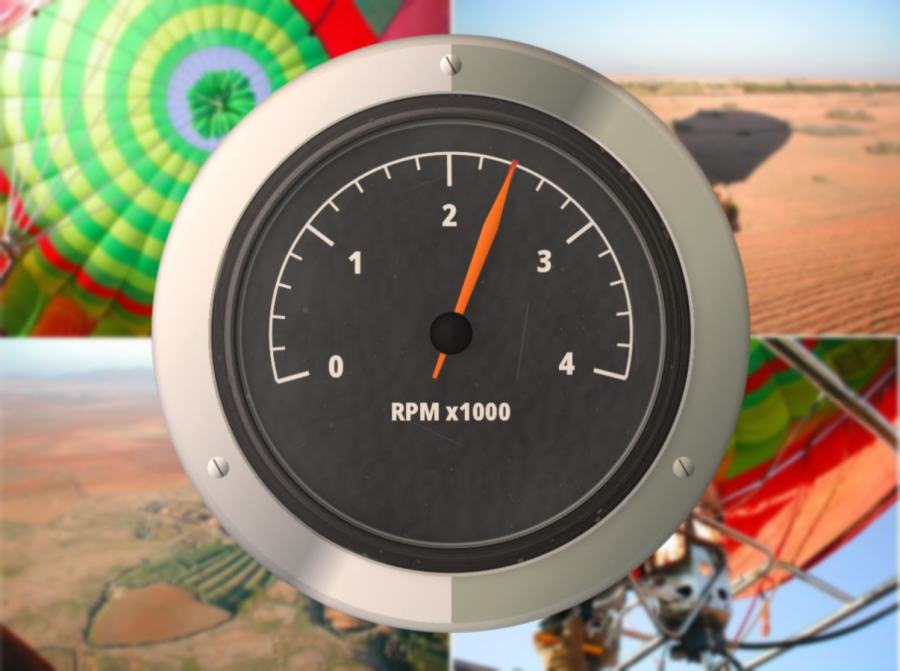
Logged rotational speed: **2400** rpm
